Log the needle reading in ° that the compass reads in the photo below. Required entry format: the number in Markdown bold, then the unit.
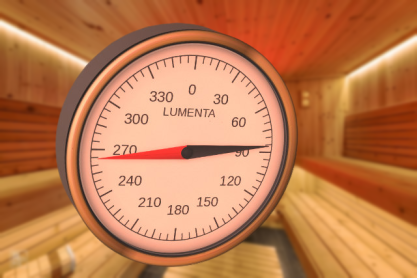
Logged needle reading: **265** °
